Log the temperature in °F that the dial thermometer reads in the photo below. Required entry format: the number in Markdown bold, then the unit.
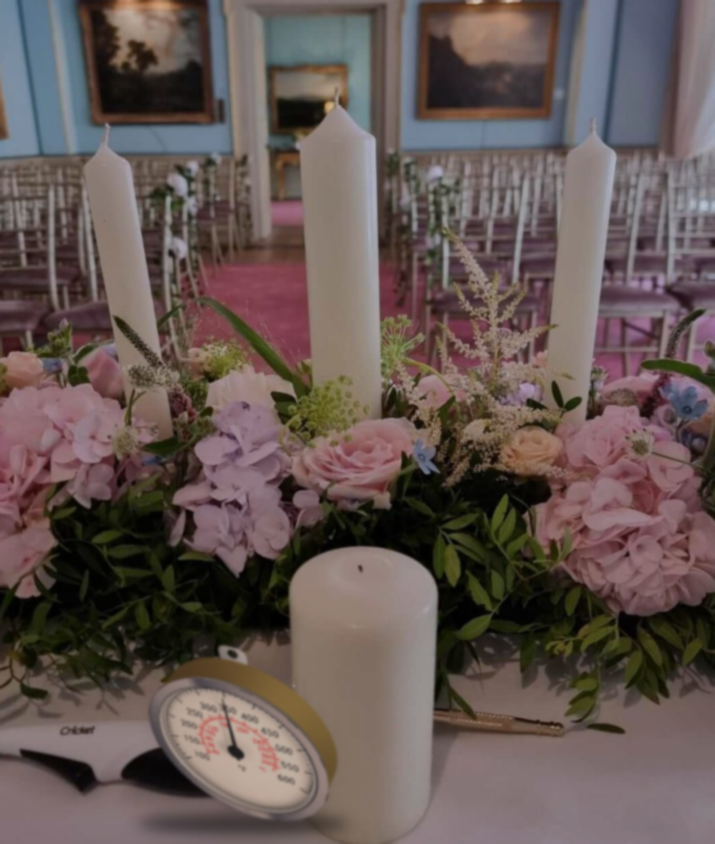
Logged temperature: **350** °F
